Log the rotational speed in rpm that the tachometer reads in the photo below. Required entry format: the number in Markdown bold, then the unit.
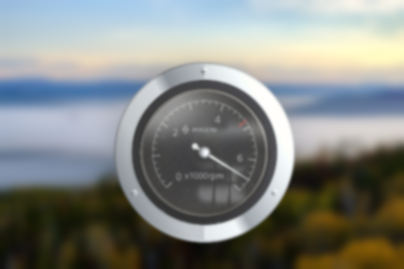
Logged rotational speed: **6600** rpm
